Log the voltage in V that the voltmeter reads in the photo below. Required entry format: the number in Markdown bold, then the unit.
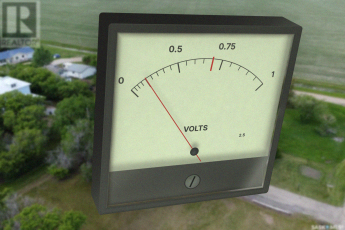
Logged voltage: **0.25** V
